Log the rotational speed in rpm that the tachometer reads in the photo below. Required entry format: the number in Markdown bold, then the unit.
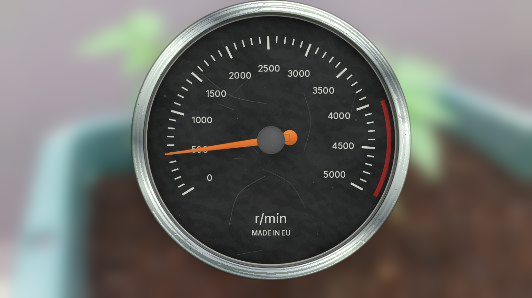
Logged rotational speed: **500** rpm
